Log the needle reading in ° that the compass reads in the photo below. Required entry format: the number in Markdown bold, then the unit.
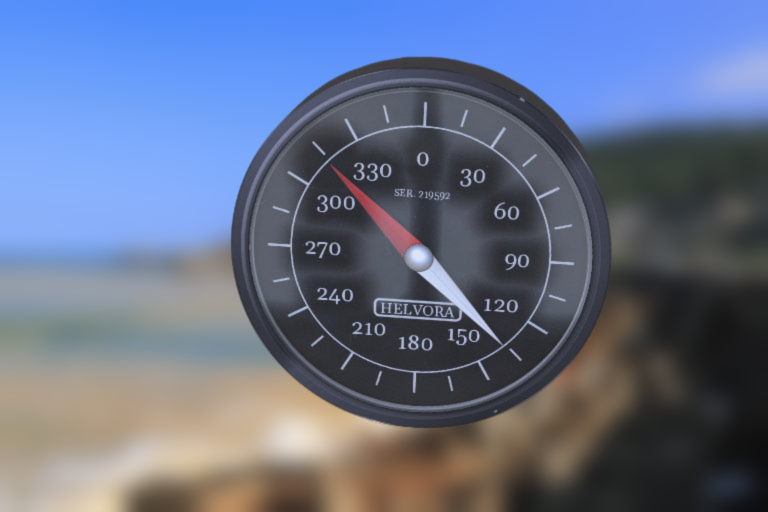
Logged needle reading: **315** °
